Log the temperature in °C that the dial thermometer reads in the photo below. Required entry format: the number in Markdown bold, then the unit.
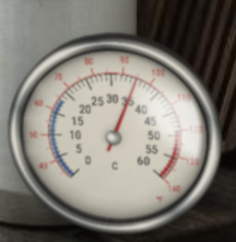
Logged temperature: **35** °C
